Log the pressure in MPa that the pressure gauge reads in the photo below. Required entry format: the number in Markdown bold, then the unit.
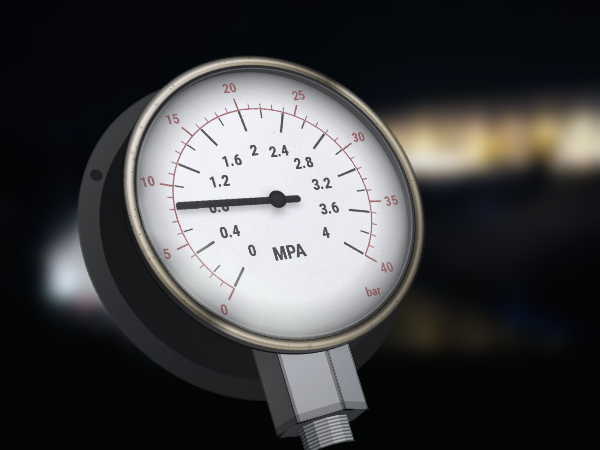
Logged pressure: **0.8** MPa
